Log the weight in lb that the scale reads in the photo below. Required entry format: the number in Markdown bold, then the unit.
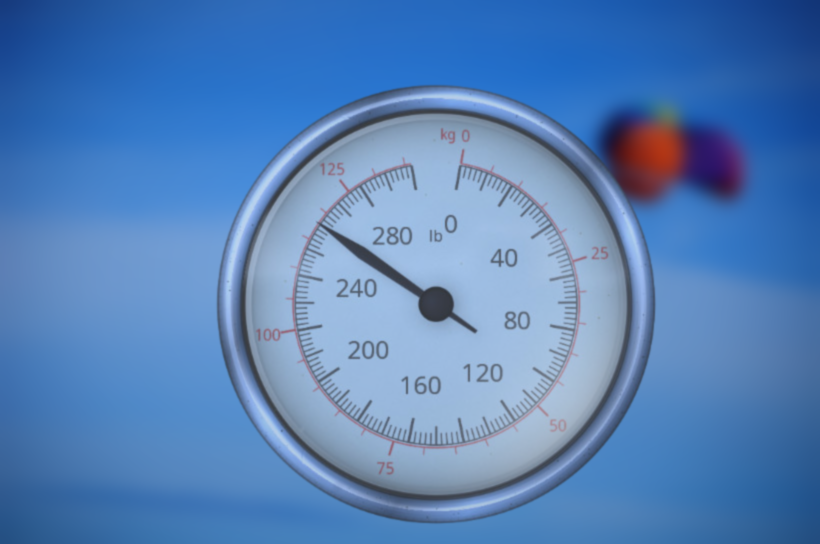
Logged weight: **260** lb
